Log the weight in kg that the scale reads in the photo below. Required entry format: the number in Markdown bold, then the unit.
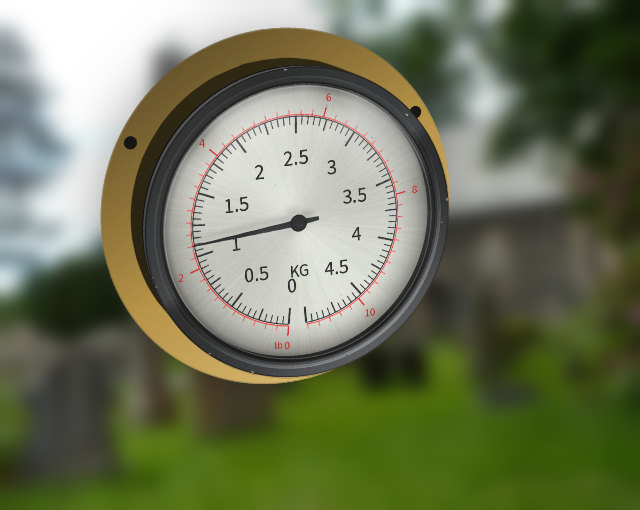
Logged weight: **1.1** kg
